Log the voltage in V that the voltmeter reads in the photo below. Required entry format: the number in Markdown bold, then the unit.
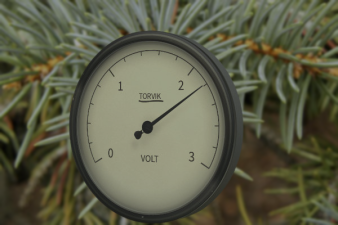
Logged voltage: **2.2** V
